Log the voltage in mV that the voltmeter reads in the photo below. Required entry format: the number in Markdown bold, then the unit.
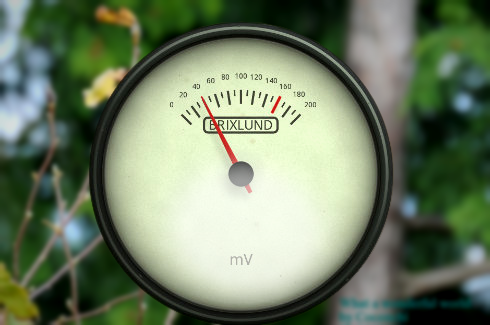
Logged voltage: **40** mV
